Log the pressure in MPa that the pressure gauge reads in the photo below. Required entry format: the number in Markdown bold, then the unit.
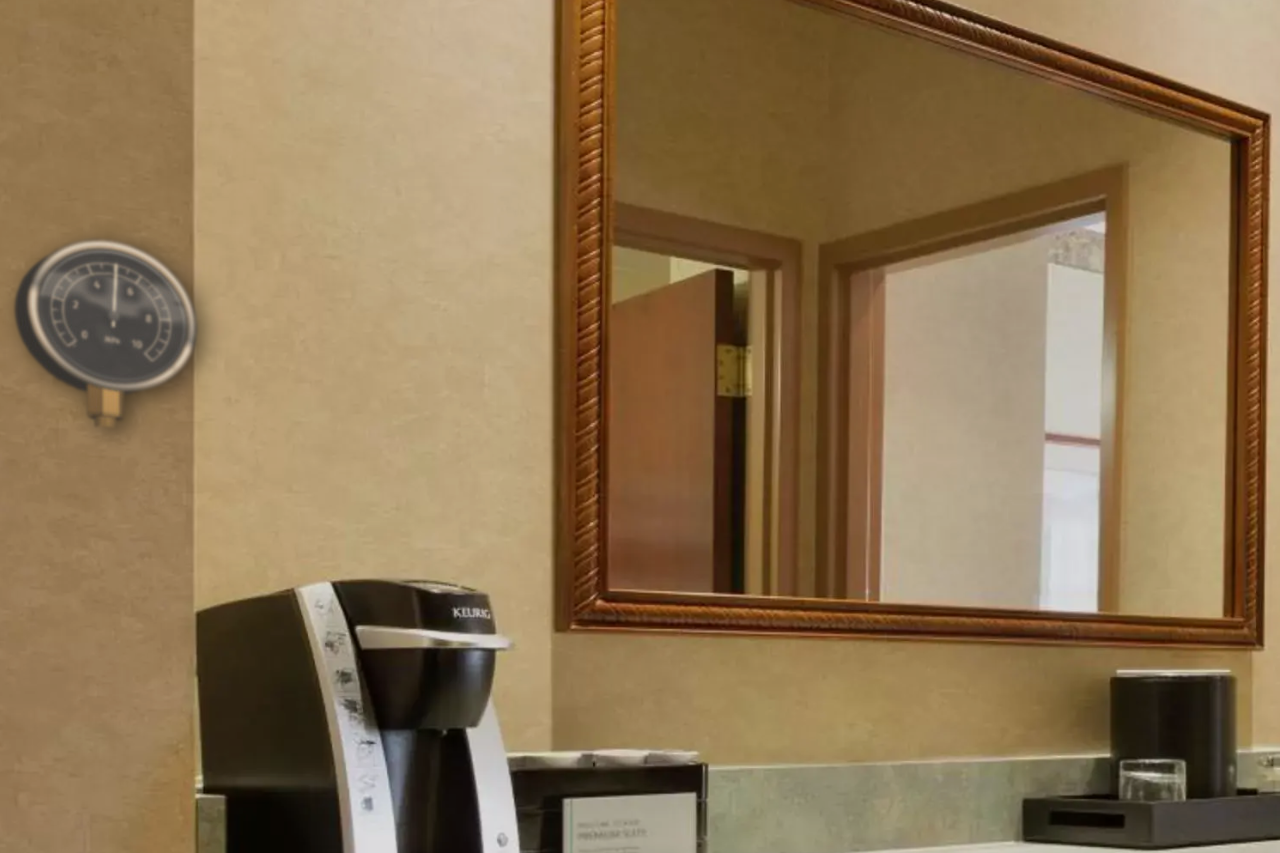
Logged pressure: **5** MPa
